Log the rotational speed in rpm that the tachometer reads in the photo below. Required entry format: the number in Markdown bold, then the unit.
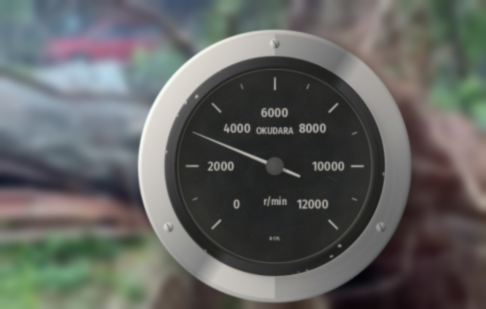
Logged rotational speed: **3000** rpm
